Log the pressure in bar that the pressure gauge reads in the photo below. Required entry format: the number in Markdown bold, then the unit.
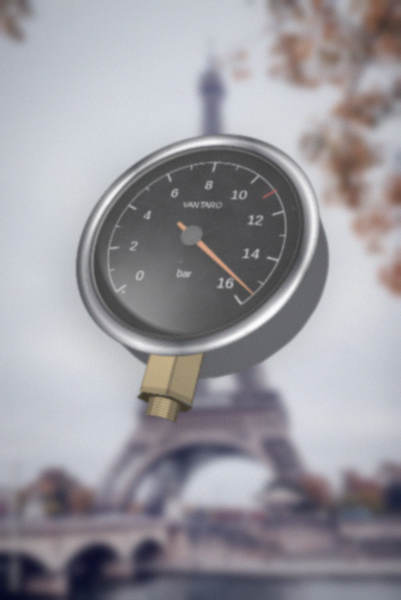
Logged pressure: **15.5** bar
